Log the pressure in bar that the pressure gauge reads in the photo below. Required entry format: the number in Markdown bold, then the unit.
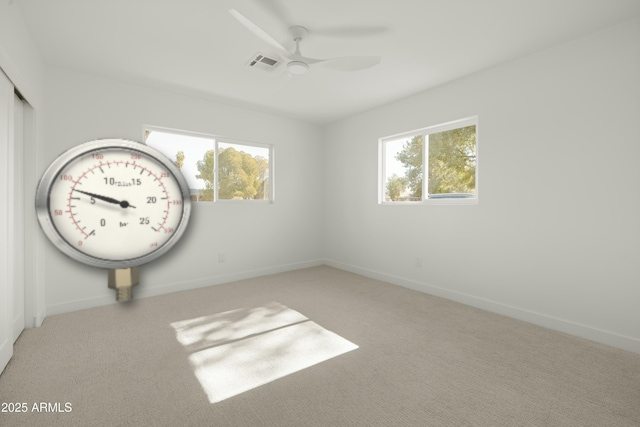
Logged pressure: **6** bar
